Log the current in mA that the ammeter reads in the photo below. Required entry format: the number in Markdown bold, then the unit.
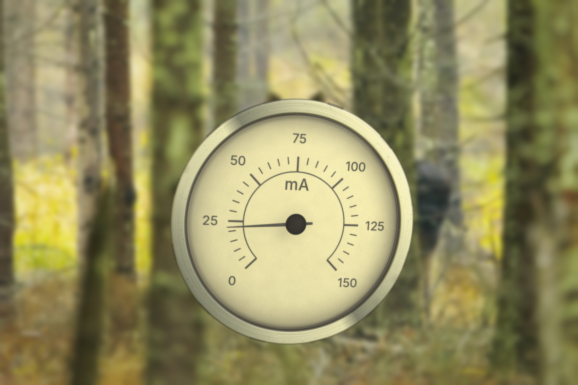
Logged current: **22.5** mA
